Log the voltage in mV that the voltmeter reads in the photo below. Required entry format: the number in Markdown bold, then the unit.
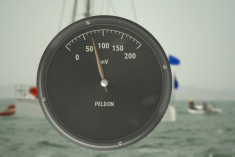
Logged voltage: **70** mV
